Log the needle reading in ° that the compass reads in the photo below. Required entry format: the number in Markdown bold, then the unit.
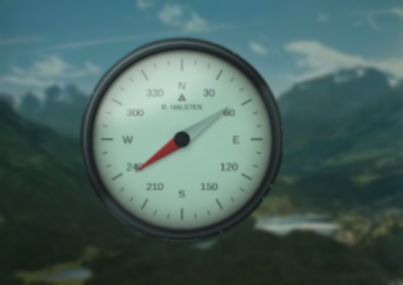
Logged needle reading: **235** °
